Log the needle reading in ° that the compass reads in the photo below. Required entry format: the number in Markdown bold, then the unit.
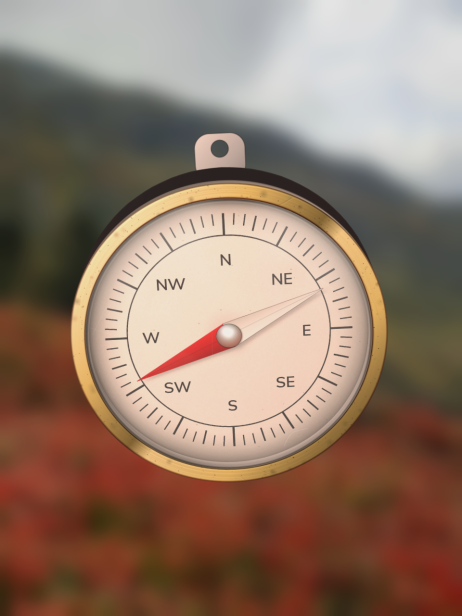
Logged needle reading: **245** °
